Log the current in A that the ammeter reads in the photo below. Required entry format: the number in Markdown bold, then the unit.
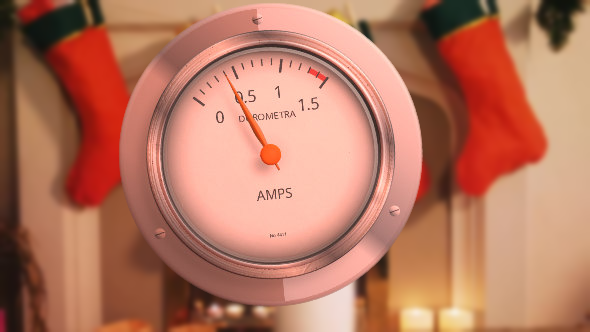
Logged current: **0.4** A
